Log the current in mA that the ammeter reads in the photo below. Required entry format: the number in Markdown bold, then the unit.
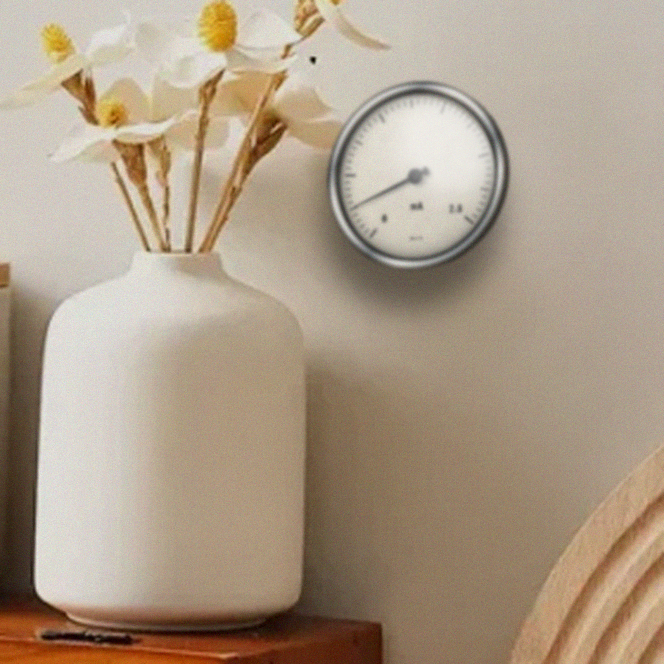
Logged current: **0.25** mA
